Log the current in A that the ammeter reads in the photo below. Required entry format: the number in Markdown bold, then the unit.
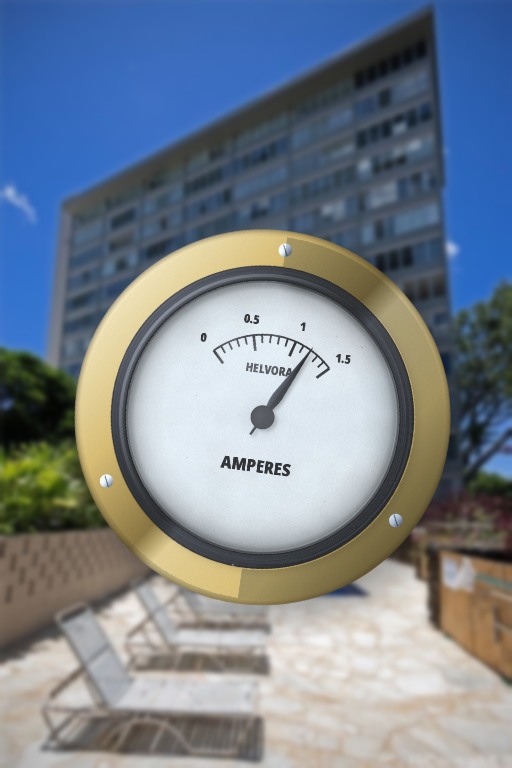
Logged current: **1.2** A
